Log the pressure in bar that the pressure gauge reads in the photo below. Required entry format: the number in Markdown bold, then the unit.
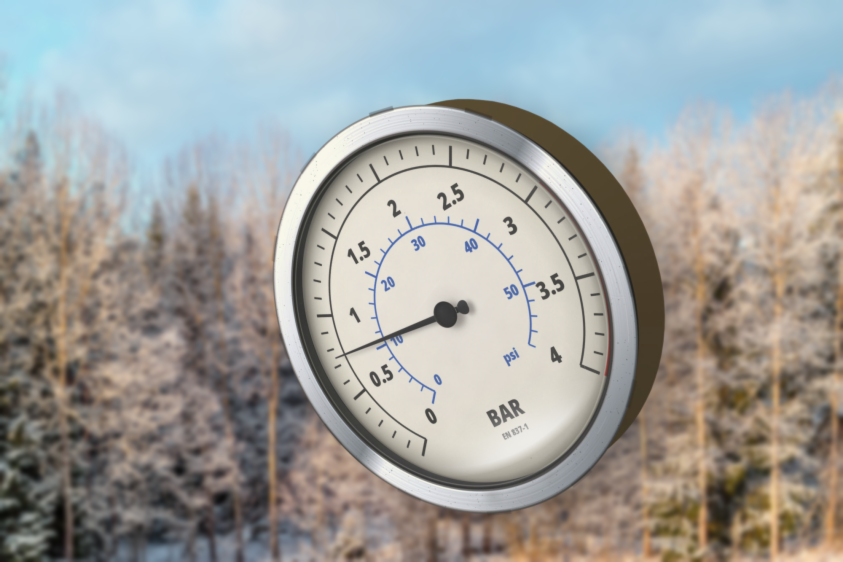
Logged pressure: **0.75** bar
